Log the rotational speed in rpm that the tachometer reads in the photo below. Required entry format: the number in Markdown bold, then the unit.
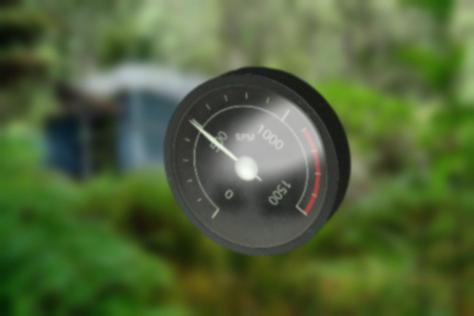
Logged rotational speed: **500** rpm
